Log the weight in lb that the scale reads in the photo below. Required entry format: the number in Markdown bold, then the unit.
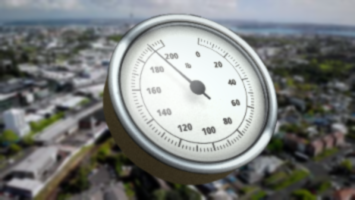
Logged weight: **190** lb
